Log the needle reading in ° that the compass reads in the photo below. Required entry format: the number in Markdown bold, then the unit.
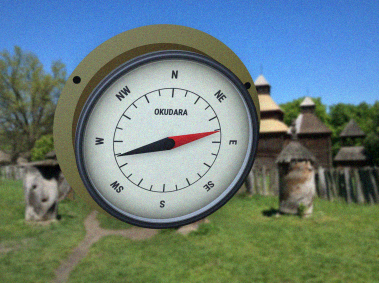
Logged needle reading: **75** °
